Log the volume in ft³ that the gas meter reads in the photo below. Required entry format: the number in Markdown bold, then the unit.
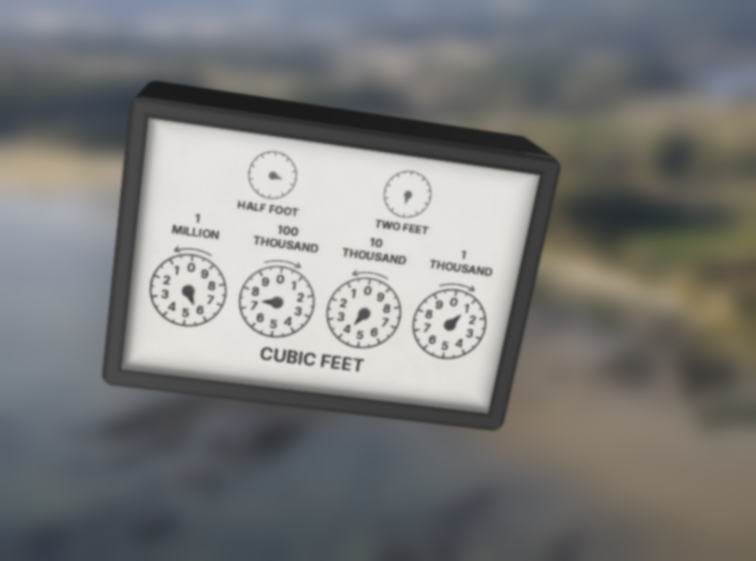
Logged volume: **574100** ft³
